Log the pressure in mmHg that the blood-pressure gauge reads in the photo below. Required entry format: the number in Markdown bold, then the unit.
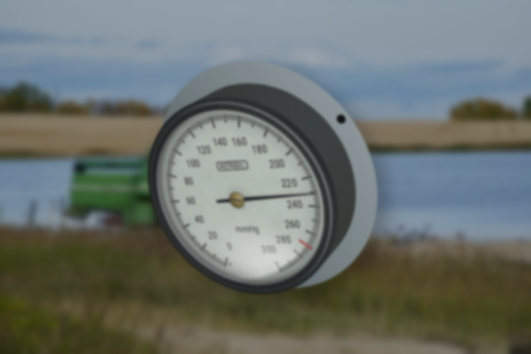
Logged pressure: **230** mmHg
